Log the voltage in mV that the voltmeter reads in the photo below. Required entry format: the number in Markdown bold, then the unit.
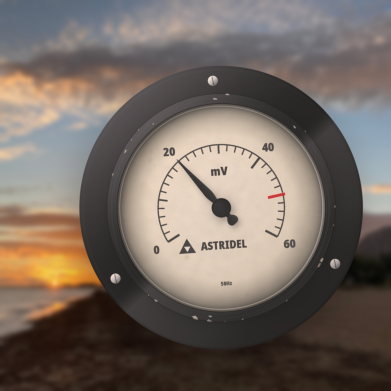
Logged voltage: **20** mV
